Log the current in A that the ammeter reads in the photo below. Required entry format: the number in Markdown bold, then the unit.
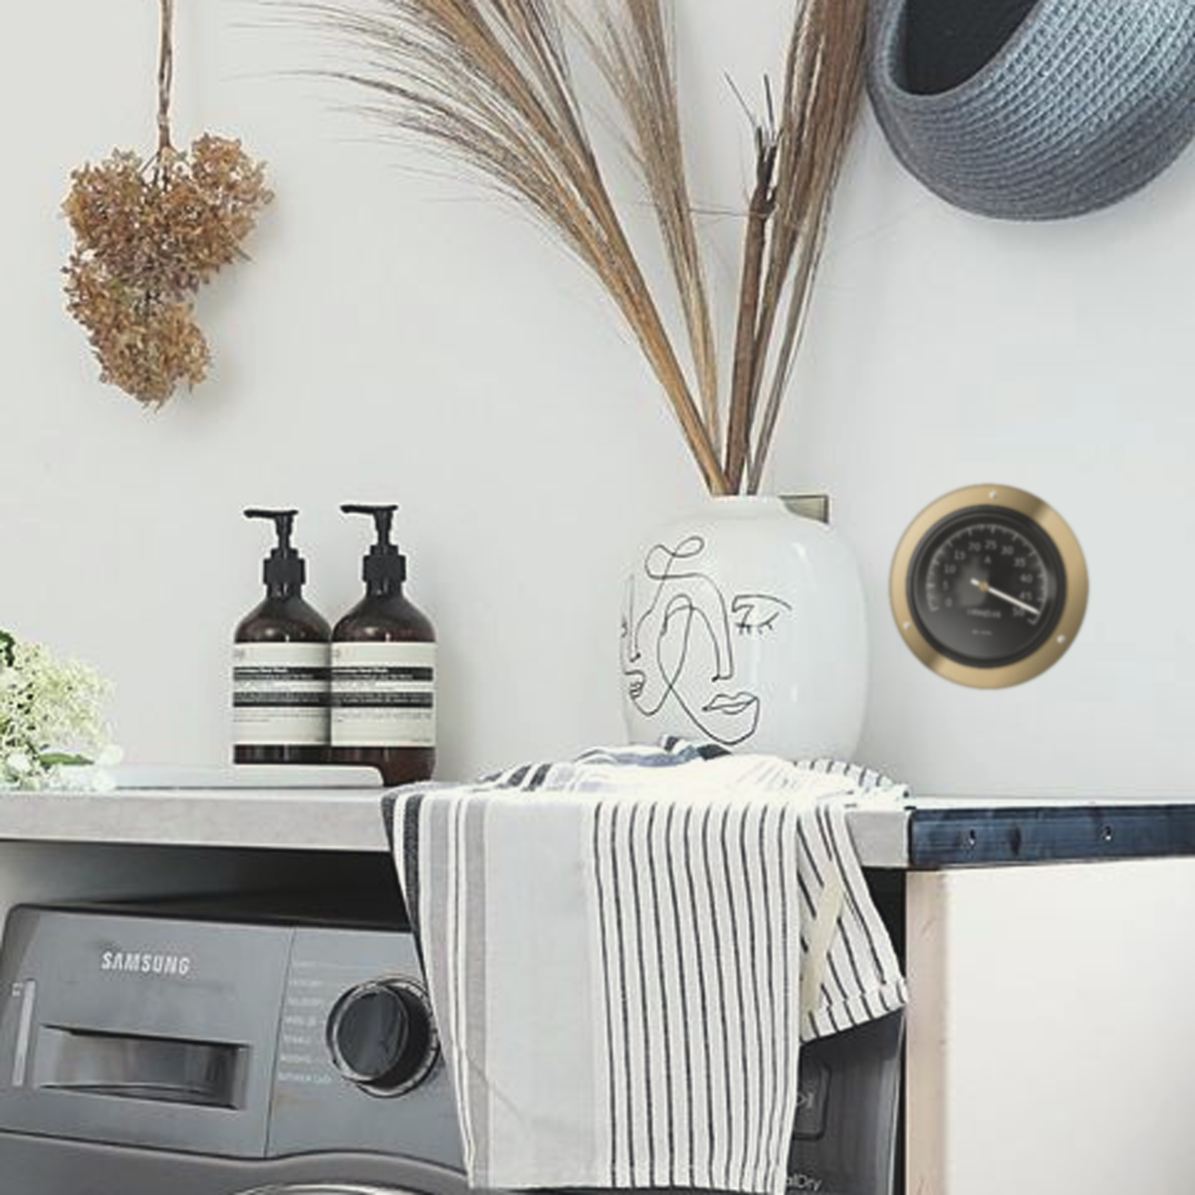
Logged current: **47.5** A
